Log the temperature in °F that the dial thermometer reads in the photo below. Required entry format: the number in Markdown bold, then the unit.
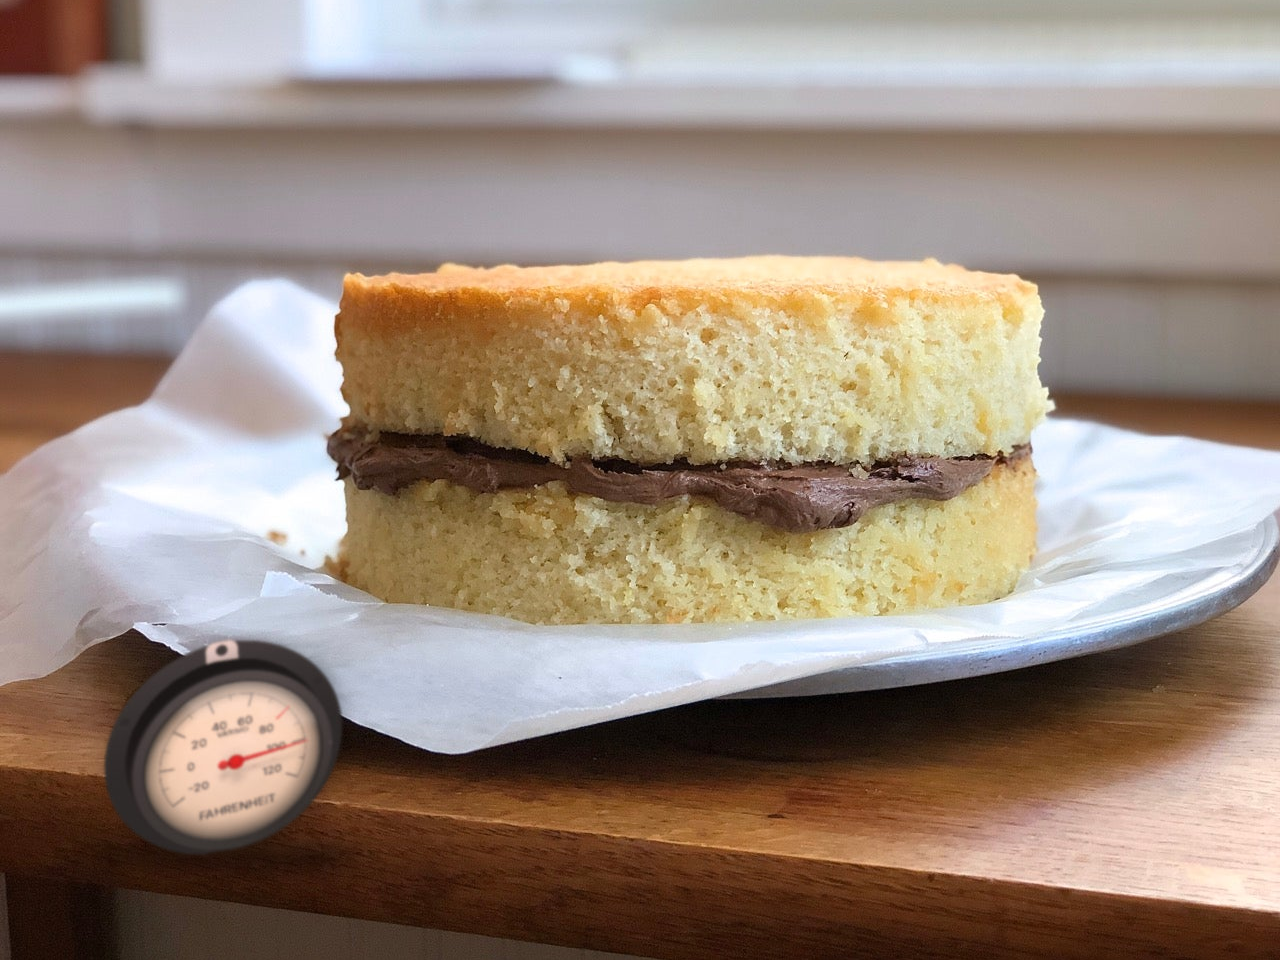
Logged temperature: **100** °F
